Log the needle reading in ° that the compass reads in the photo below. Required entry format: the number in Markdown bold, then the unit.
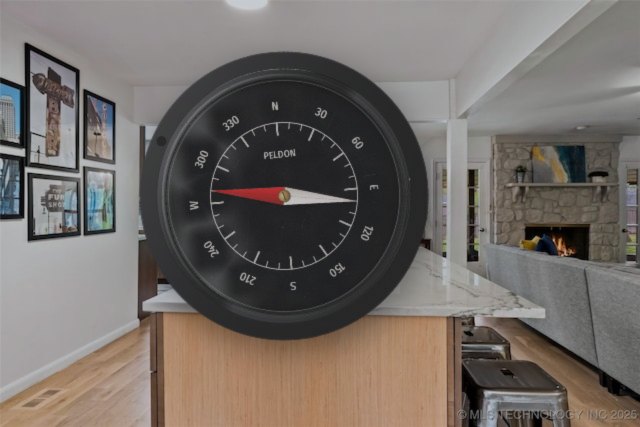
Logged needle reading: **280** °
